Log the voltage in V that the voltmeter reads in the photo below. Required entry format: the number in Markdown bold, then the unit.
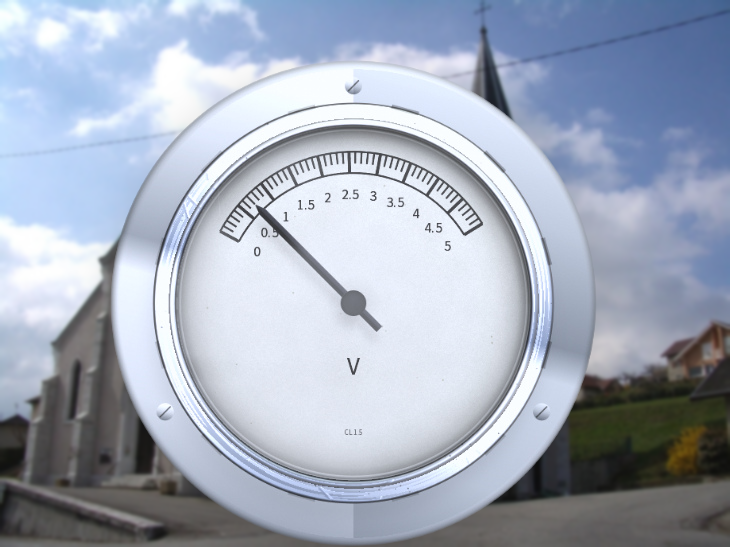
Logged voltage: **0.7** V
